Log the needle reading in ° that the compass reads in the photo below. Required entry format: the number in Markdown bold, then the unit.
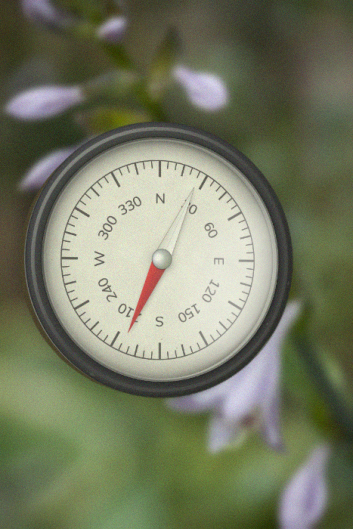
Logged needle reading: **205** °
